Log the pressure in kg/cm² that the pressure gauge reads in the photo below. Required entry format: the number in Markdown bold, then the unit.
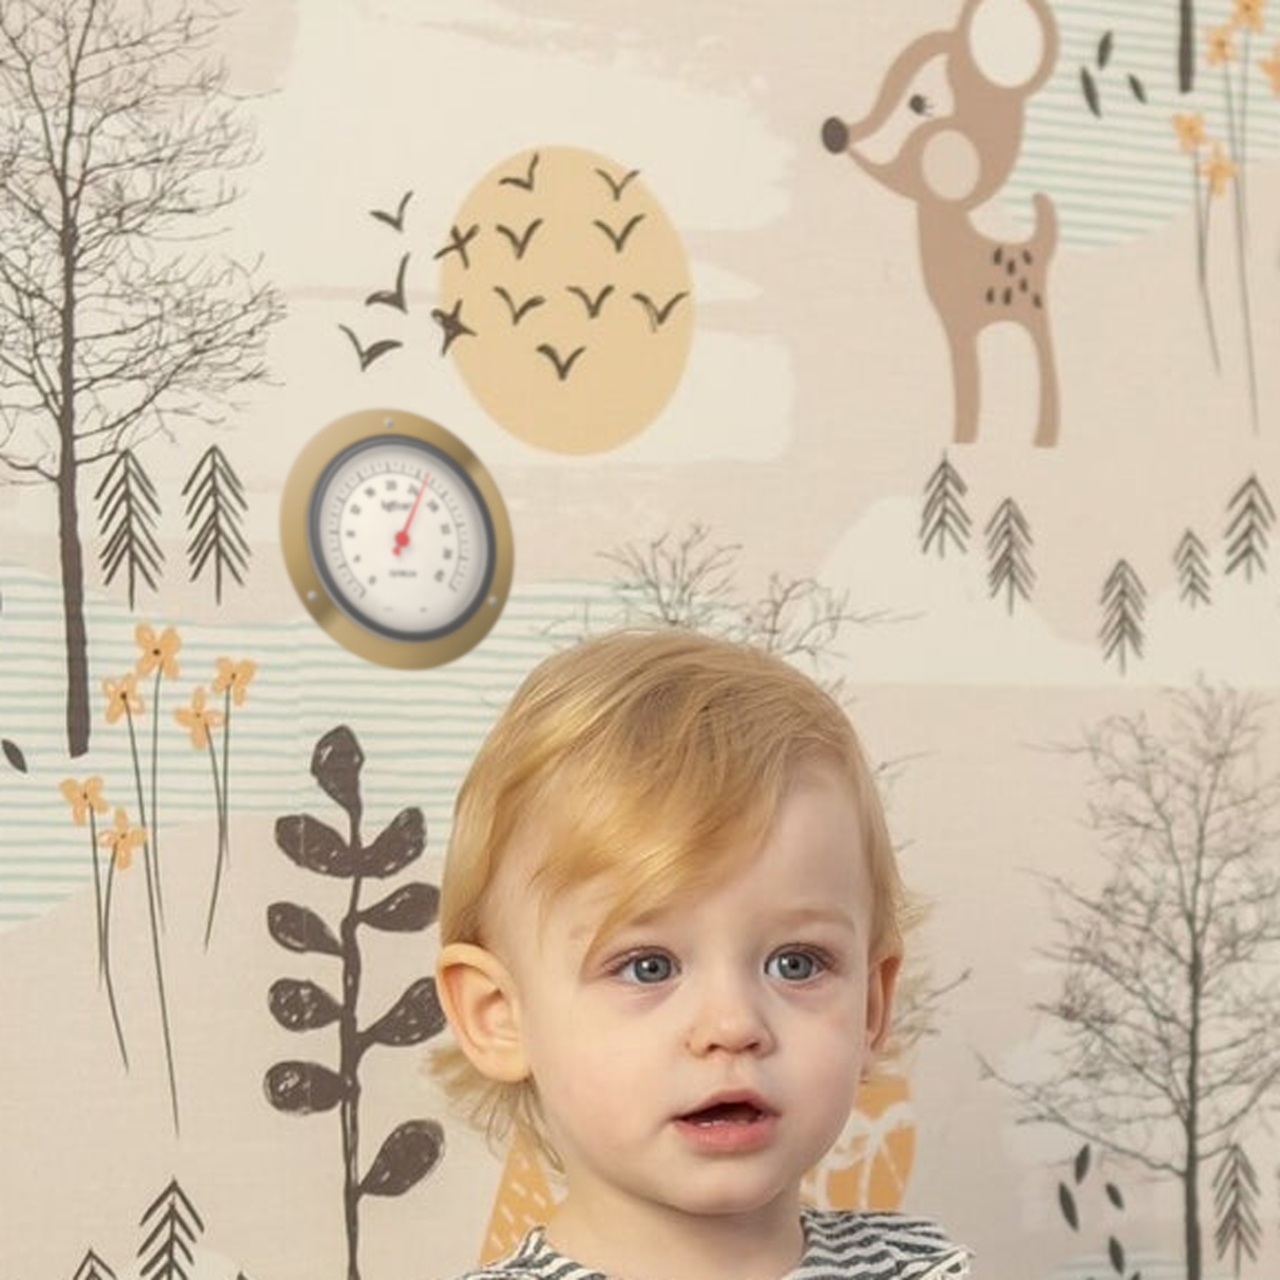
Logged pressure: **25** kg/cm²
